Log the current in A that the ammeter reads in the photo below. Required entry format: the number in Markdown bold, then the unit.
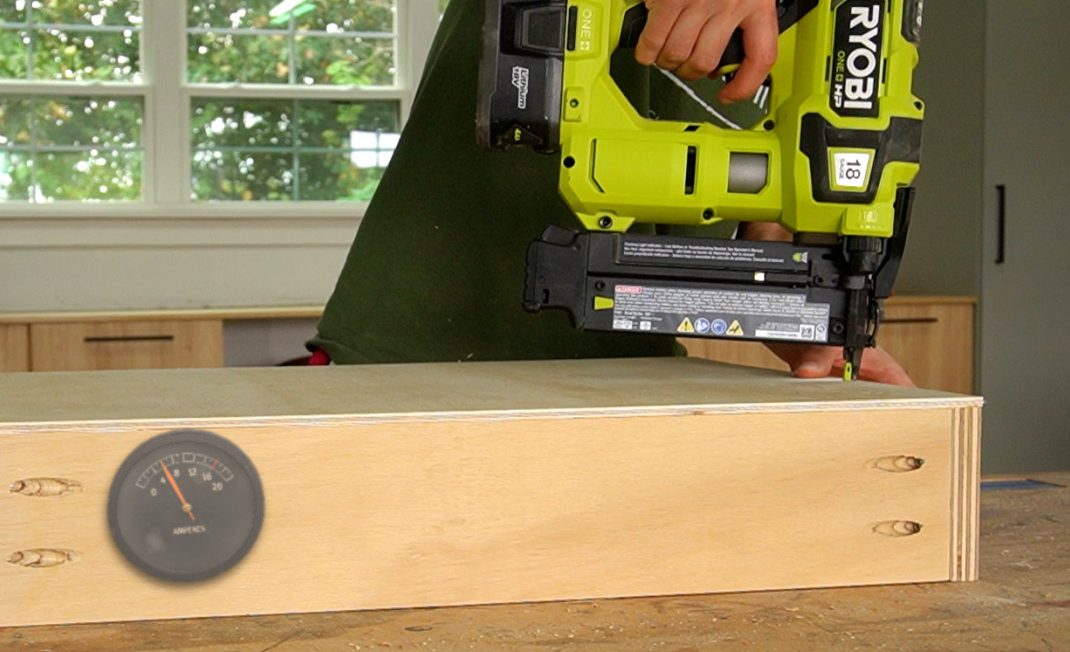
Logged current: **6** A
